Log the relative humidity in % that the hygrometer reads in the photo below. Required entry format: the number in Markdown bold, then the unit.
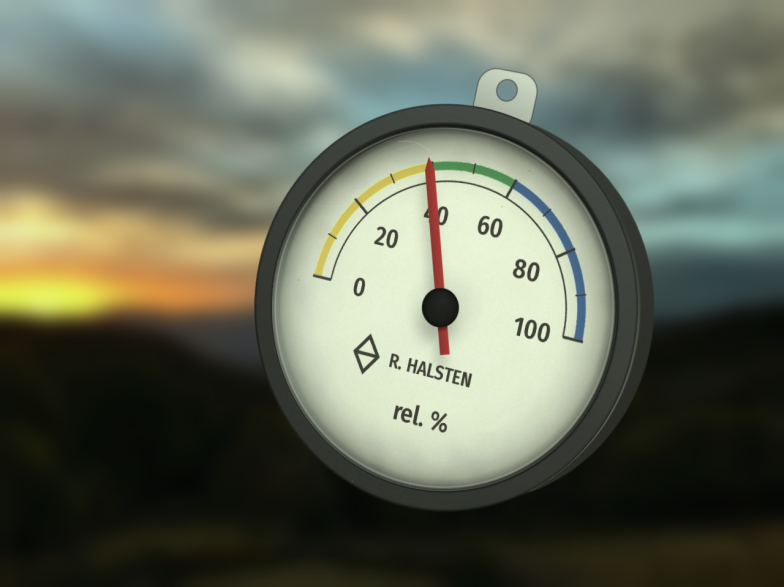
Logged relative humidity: **40** %
